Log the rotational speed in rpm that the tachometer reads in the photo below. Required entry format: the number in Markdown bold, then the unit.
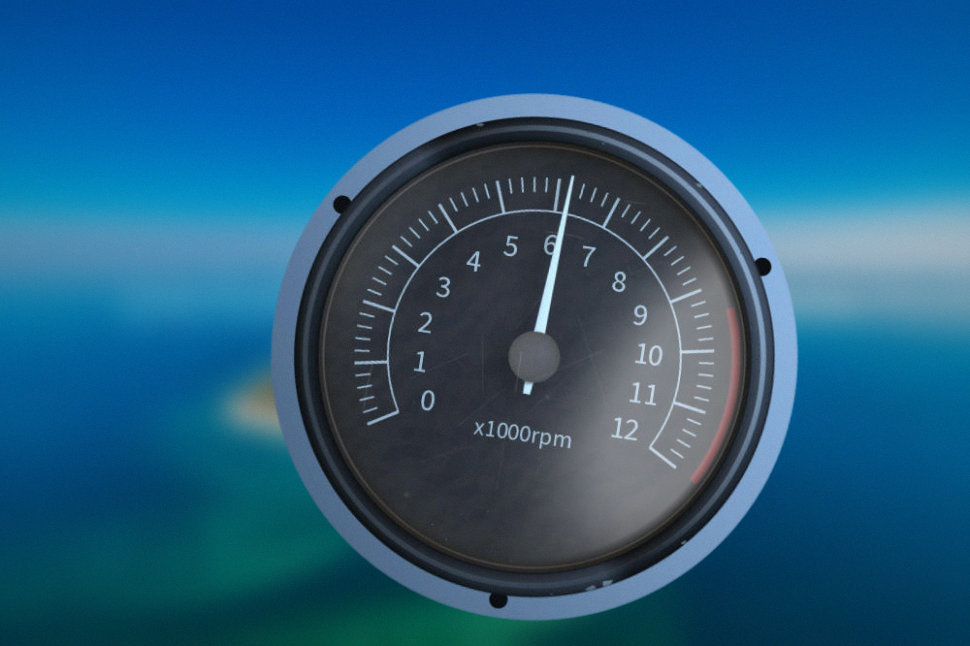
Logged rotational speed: **6200** rpm
